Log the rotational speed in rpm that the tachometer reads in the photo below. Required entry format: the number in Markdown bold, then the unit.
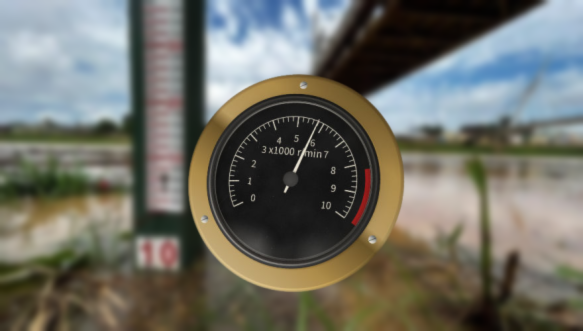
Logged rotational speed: **5800** rpm
